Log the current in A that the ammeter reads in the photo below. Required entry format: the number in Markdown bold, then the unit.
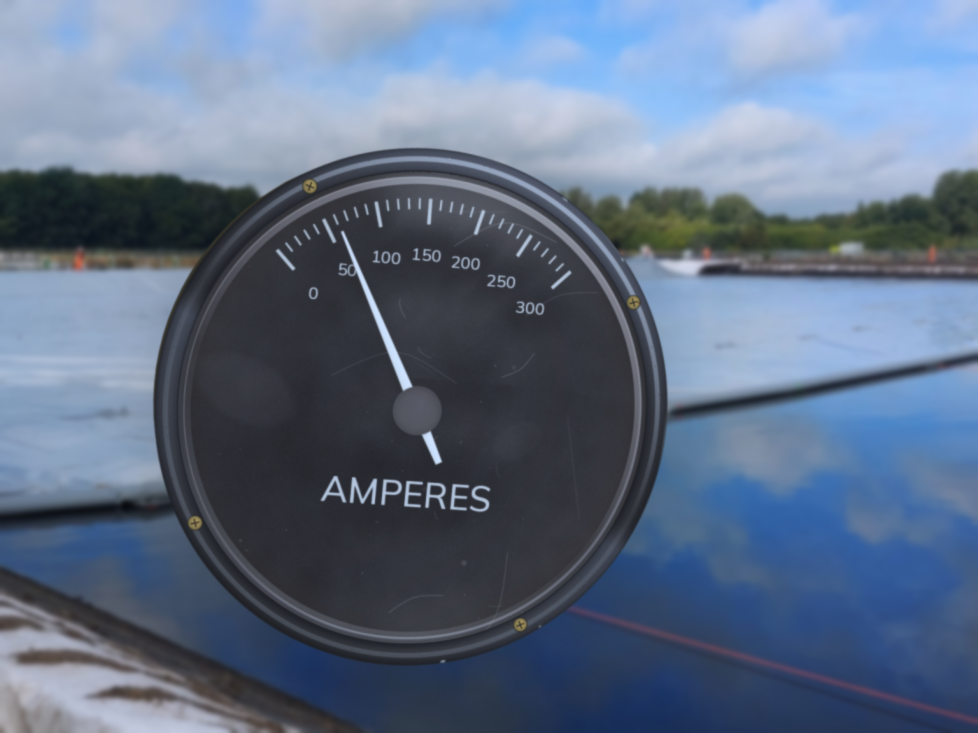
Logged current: **60** A
